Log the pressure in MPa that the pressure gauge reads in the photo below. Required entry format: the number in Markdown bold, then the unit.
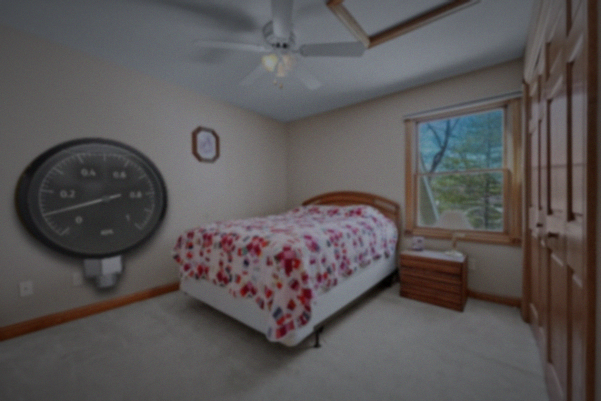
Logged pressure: **0.1** MPa
